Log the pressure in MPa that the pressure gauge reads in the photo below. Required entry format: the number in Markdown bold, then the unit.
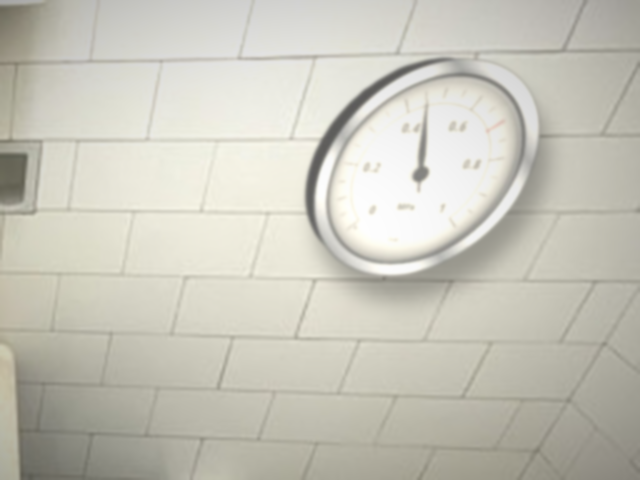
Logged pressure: **0.45** MPa
